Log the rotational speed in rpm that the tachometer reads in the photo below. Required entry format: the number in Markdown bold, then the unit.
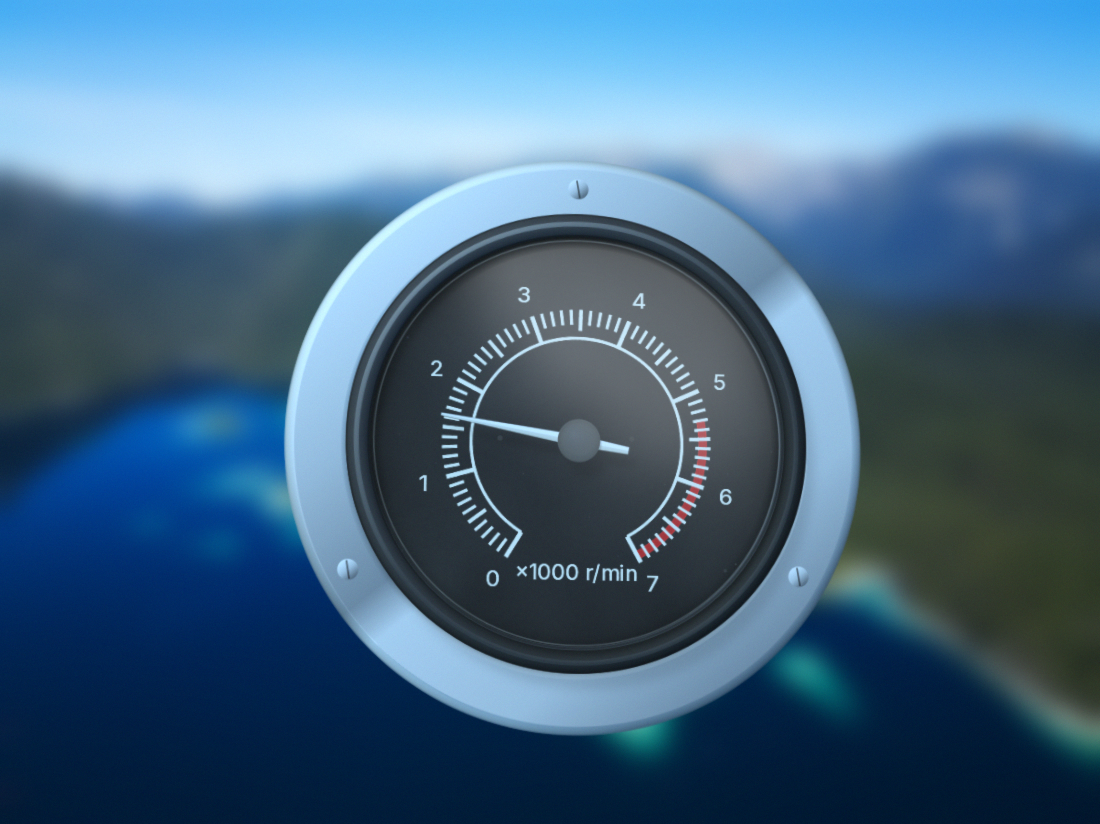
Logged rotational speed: **1600** rpm
